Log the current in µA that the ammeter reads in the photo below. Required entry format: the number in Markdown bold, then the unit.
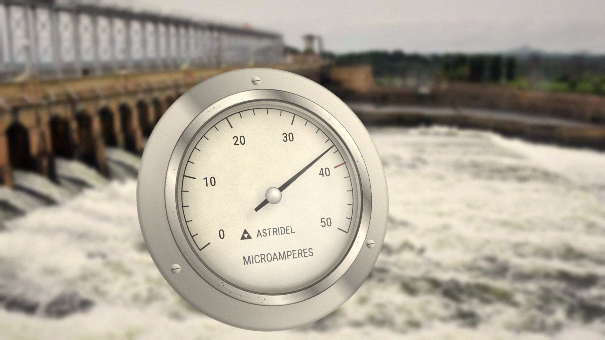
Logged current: **37** µA
